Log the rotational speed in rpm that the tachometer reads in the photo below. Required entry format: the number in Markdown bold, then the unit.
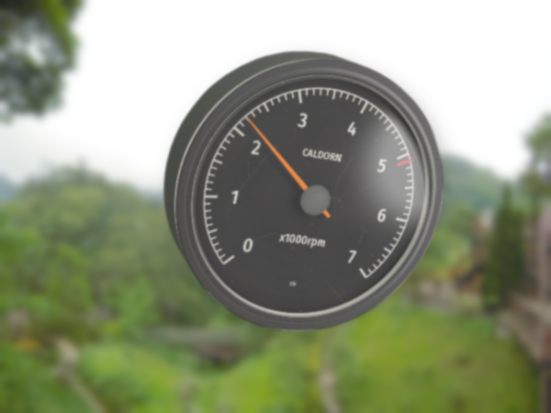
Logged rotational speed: **2200** rpm
